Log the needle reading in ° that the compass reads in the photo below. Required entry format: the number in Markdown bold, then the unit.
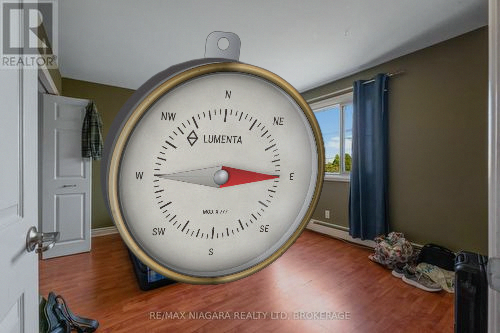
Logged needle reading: **90** °
